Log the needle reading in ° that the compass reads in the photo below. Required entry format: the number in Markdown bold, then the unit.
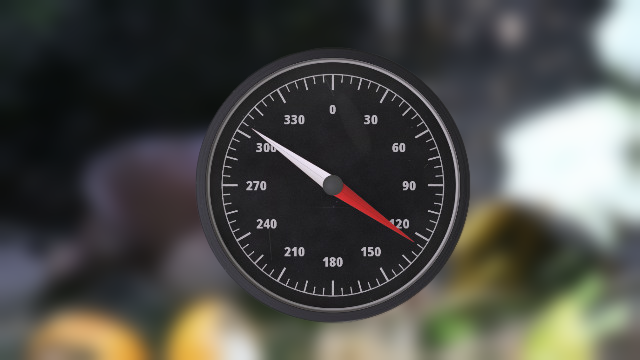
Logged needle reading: **125** °
